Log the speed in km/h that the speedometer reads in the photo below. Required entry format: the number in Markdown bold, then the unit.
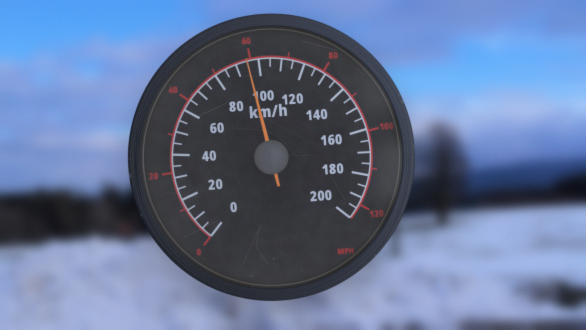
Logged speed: **95** km/h
